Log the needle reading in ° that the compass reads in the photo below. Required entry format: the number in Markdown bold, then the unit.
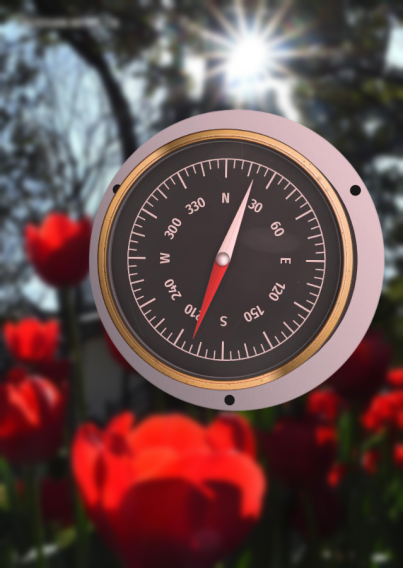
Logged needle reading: **200** °
